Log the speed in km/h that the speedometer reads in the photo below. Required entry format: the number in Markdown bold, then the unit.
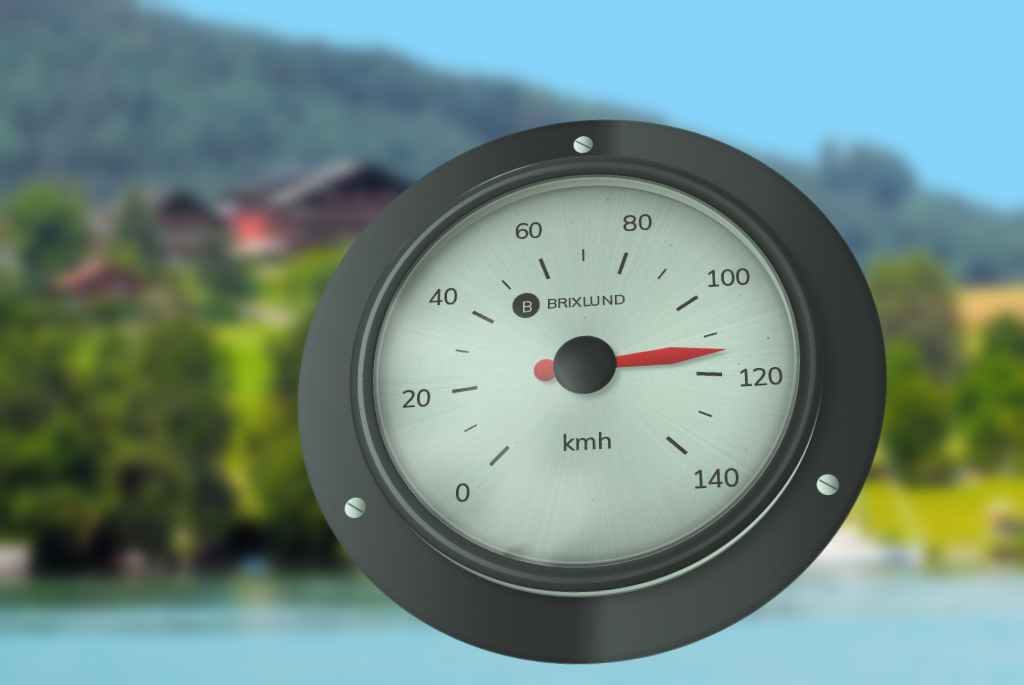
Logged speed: **115** km/h
